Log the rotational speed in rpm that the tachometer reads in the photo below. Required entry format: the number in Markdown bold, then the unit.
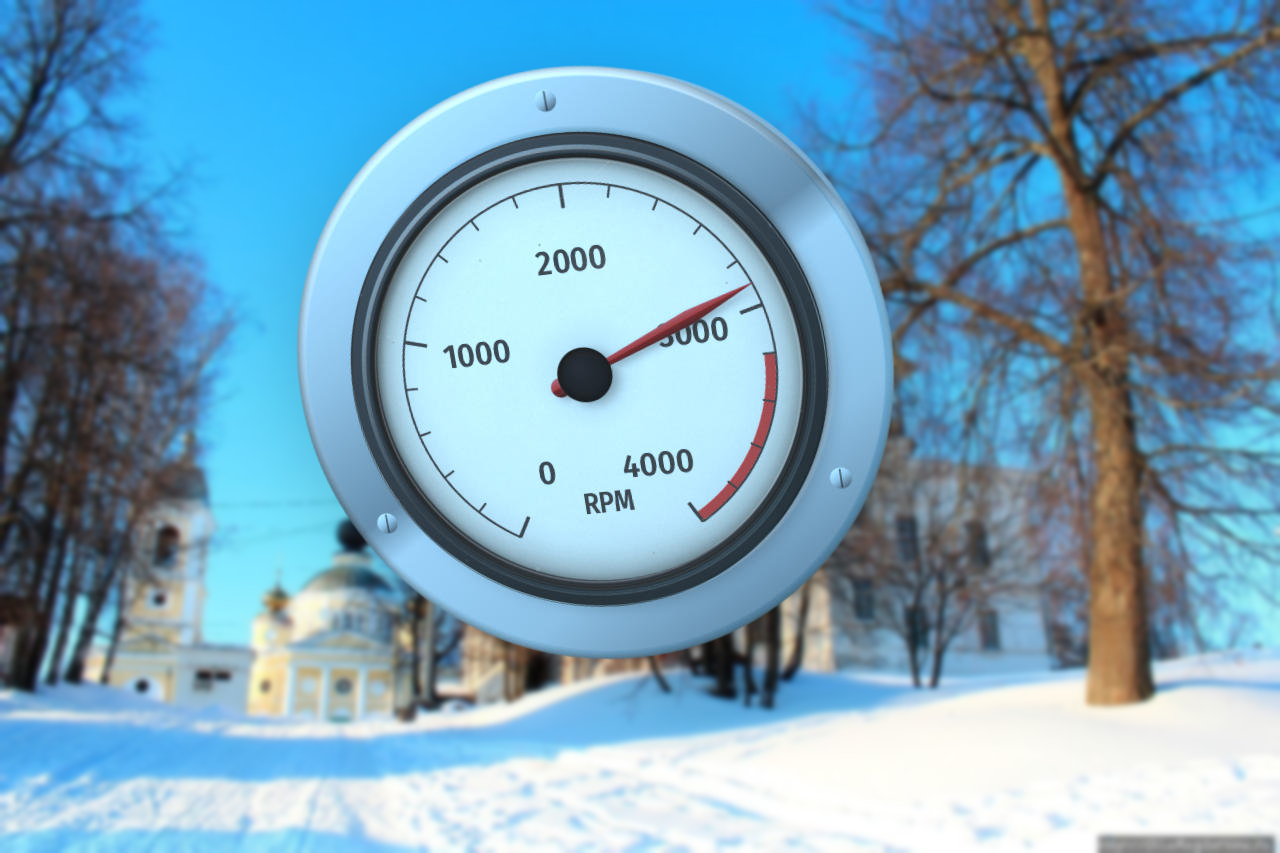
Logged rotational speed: **2900** rpm
